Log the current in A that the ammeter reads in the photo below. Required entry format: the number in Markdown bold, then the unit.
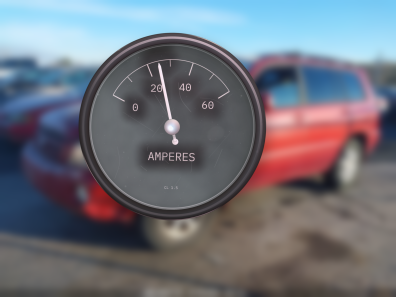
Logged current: **25** A
